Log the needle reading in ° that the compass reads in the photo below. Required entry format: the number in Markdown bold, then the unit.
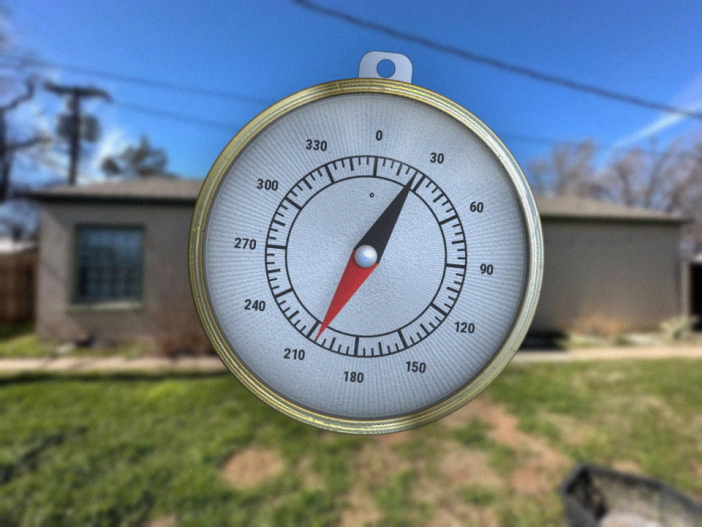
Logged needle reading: **205** °
